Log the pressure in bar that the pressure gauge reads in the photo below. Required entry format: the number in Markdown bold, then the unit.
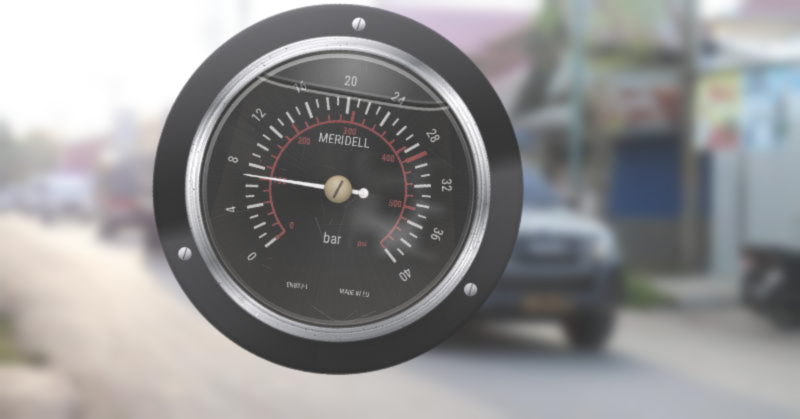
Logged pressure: **7** bar
